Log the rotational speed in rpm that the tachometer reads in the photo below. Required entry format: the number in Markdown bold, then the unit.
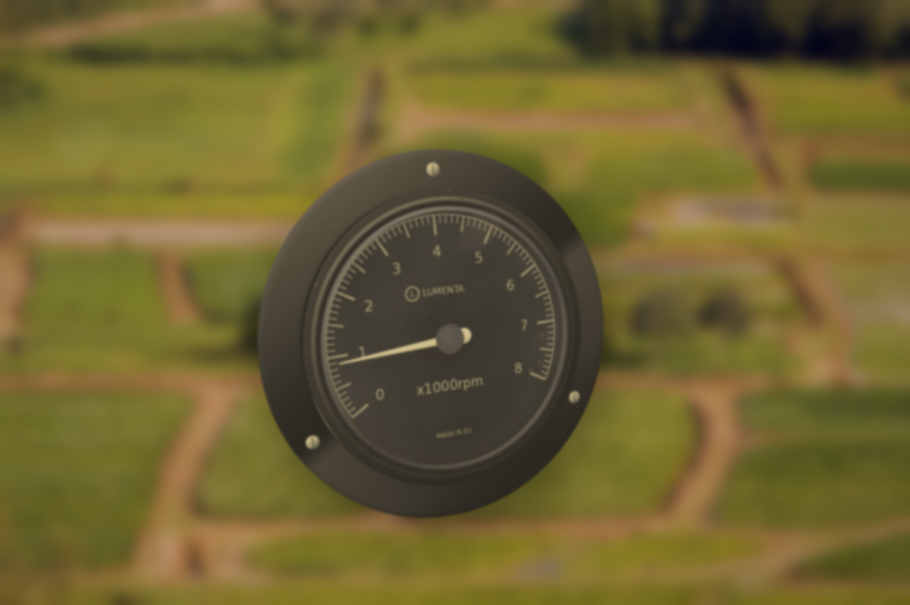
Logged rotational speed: **900** rpm
